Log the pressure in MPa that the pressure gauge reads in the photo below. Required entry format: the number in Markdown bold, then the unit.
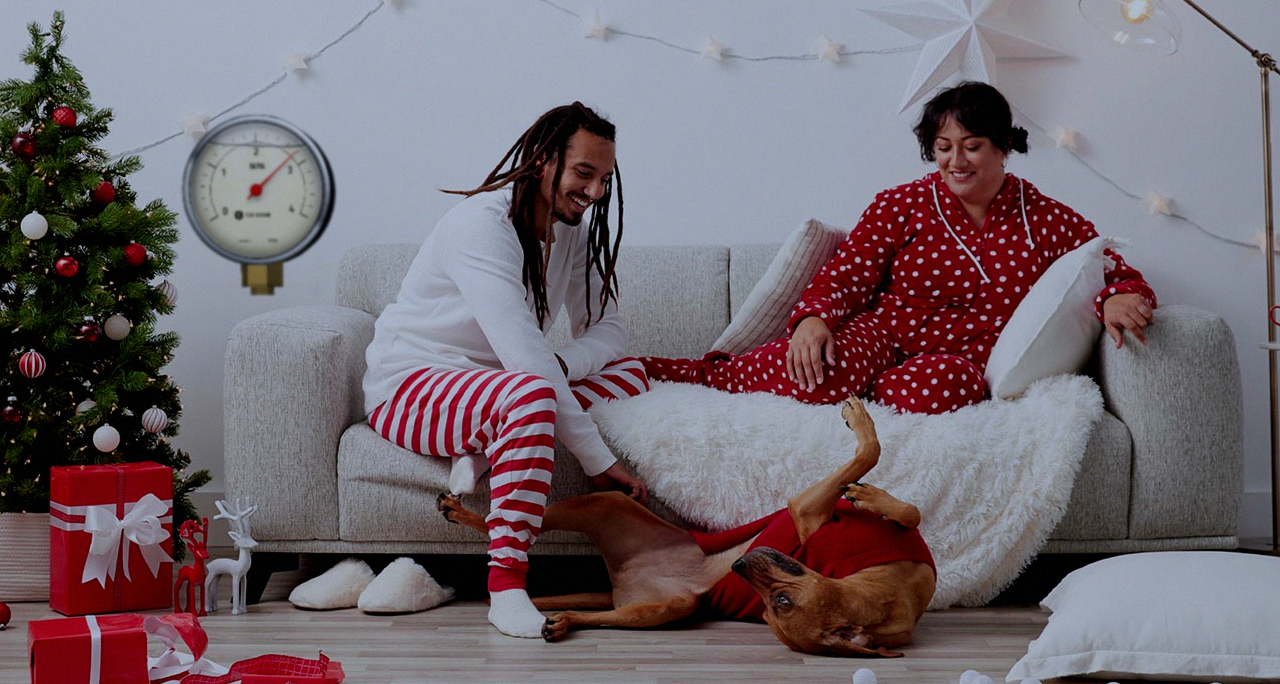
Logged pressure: **2.8** MPa
